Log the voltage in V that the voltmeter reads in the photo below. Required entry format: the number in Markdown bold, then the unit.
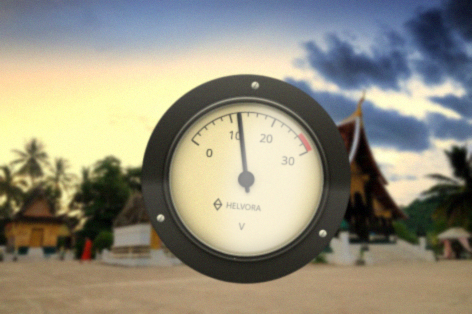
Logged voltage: **12** V
